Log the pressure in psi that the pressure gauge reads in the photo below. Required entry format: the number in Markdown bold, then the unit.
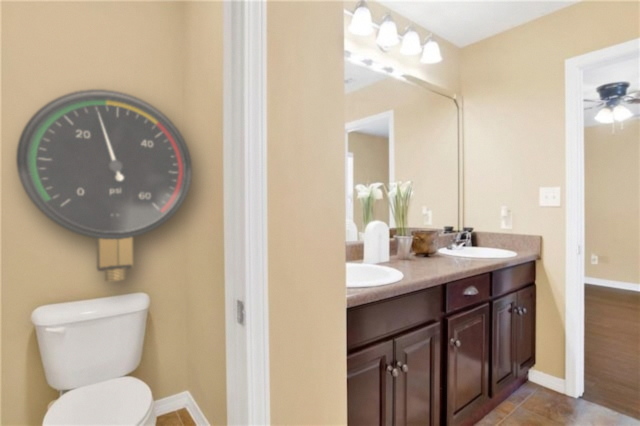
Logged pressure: **26** psi
